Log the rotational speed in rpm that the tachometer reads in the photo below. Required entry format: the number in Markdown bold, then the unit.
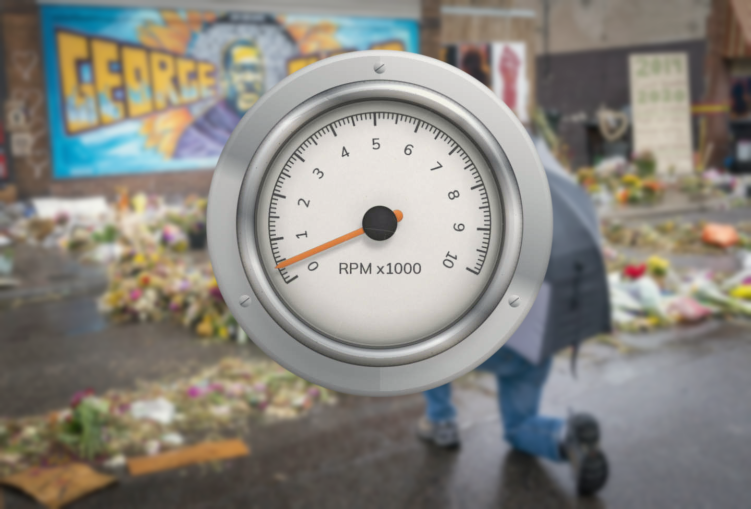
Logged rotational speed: **400** rpm
